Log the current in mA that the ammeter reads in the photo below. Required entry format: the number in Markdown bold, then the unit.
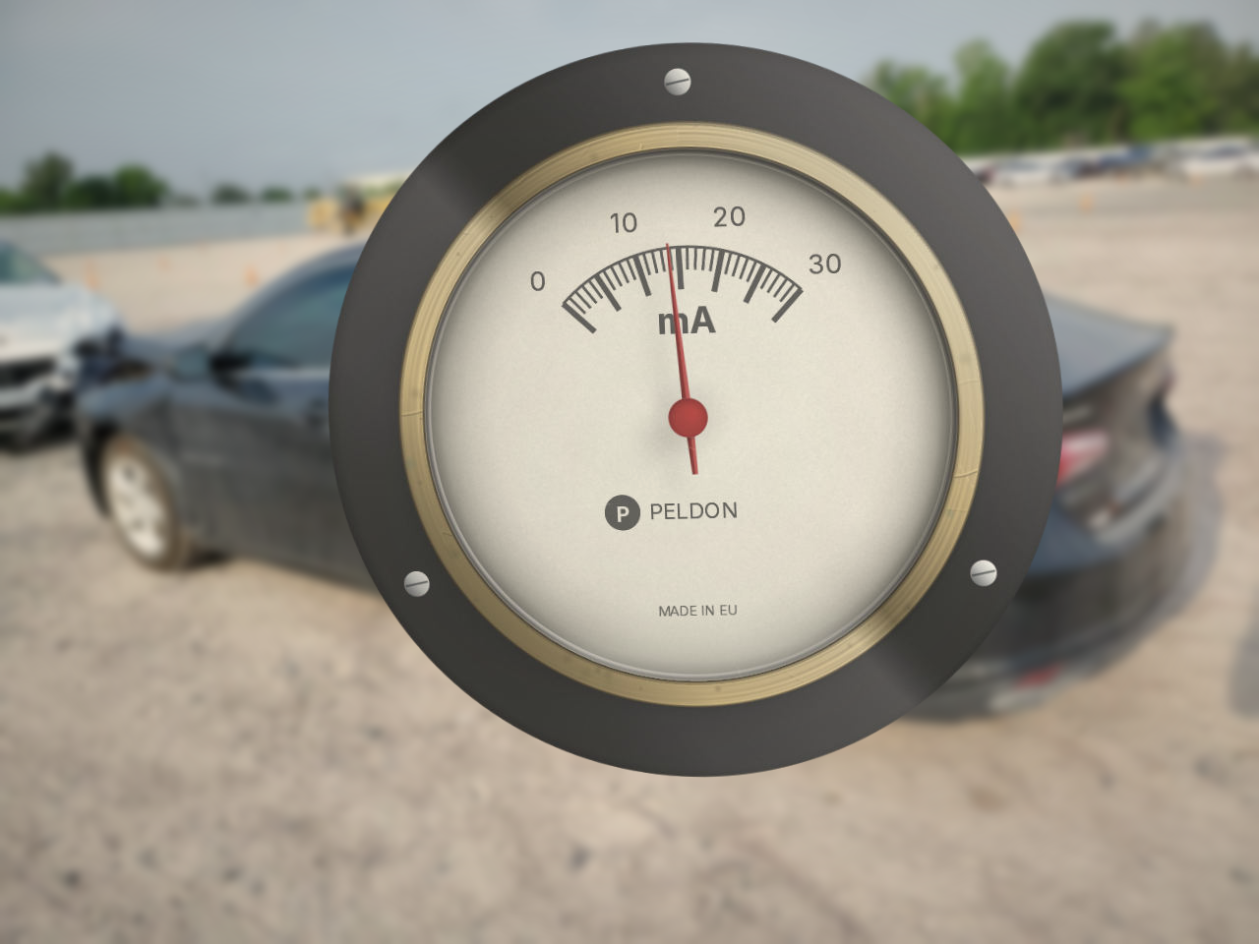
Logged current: **14** mA
